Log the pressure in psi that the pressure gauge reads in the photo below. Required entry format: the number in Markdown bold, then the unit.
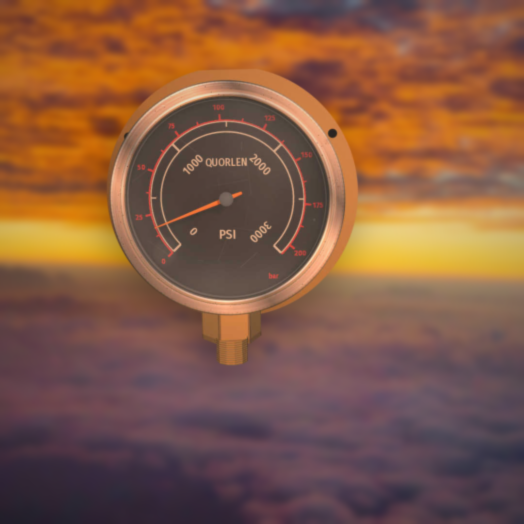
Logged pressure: **250** psi
